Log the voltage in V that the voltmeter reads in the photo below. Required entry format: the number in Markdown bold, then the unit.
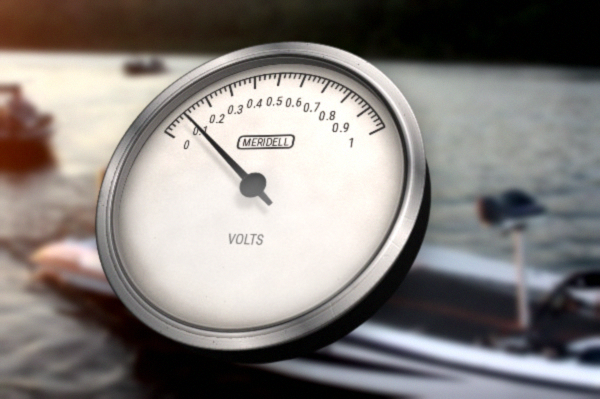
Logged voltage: **0.1** V
